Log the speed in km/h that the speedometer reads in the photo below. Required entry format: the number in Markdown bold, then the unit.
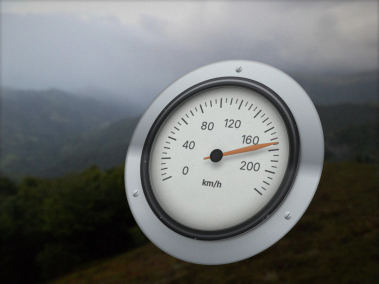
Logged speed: **175** km/h
